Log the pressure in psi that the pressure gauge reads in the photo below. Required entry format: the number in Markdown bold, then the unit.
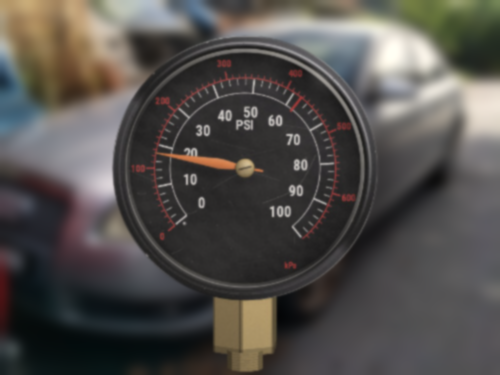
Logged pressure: **18** psi
